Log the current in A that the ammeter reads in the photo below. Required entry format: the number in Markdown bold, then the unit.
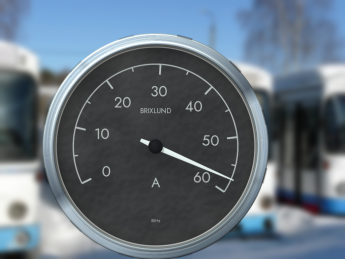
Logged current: **57.5** A
